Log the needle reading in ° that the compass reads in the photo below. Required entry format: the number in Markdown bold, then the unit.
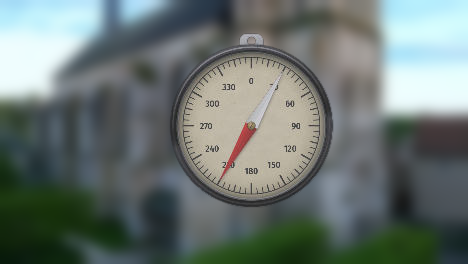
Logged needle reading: **210** °
